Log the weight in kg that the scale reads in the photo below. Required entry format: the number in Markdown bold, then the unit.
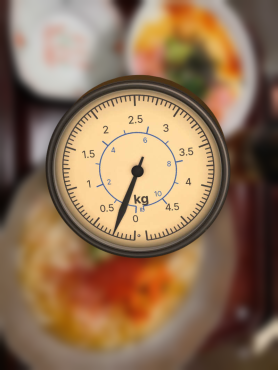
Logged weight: **0.25** kg
